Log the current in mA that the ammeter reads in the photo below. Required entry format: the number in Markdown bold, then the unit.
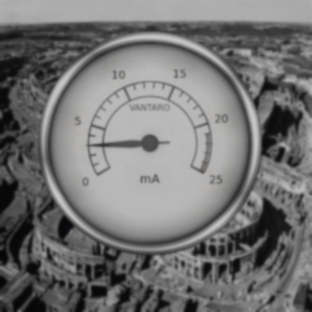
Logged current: **3** mA
